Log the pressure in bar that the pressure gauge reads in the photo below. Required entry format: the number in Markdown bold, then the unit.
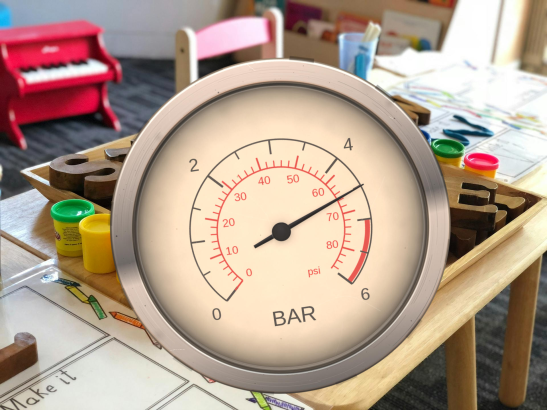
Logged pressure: **4.5** bar
